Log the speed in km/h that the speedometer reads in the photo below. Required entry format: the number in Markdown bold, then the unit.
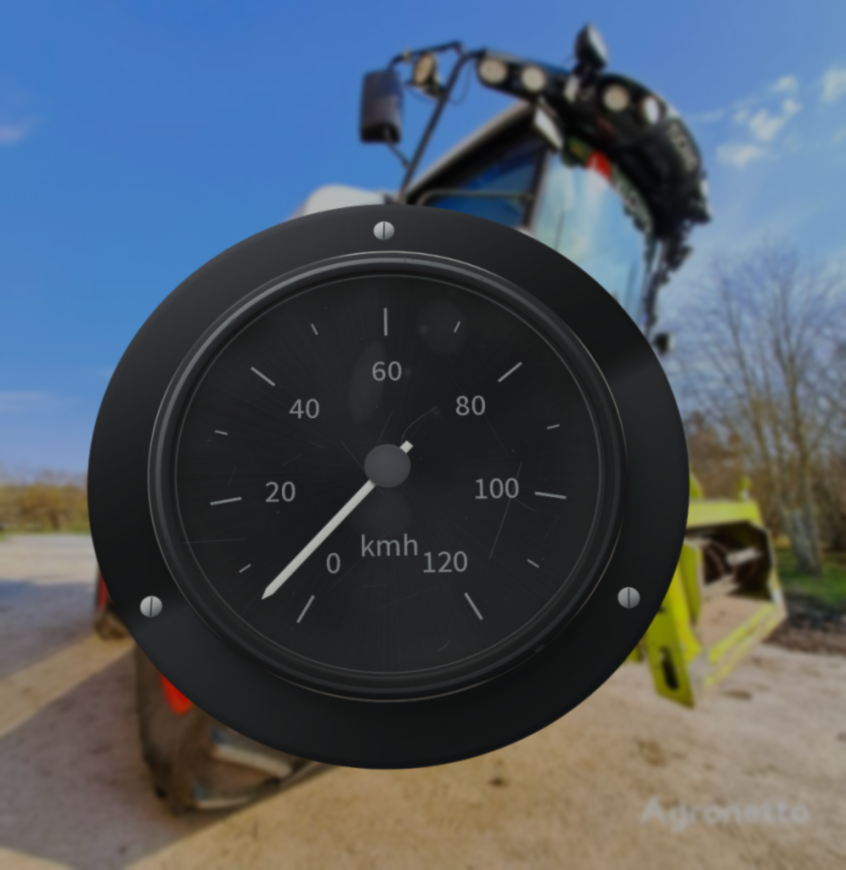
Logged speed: **5** km/h
